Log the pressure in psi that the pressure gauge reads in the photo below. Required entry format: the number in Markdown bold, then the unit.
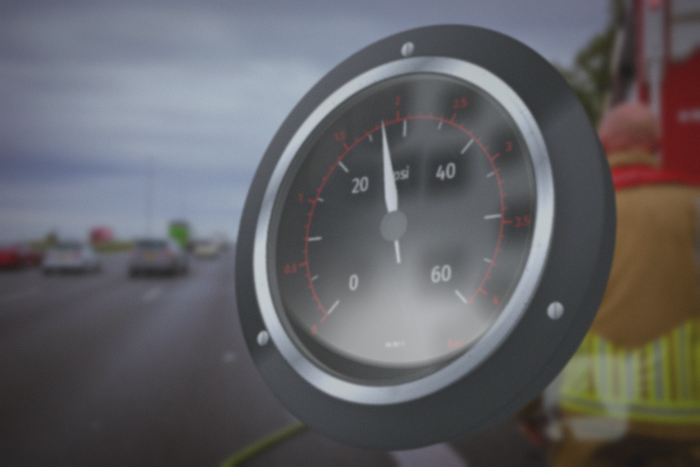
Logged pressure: **27.5** psi
